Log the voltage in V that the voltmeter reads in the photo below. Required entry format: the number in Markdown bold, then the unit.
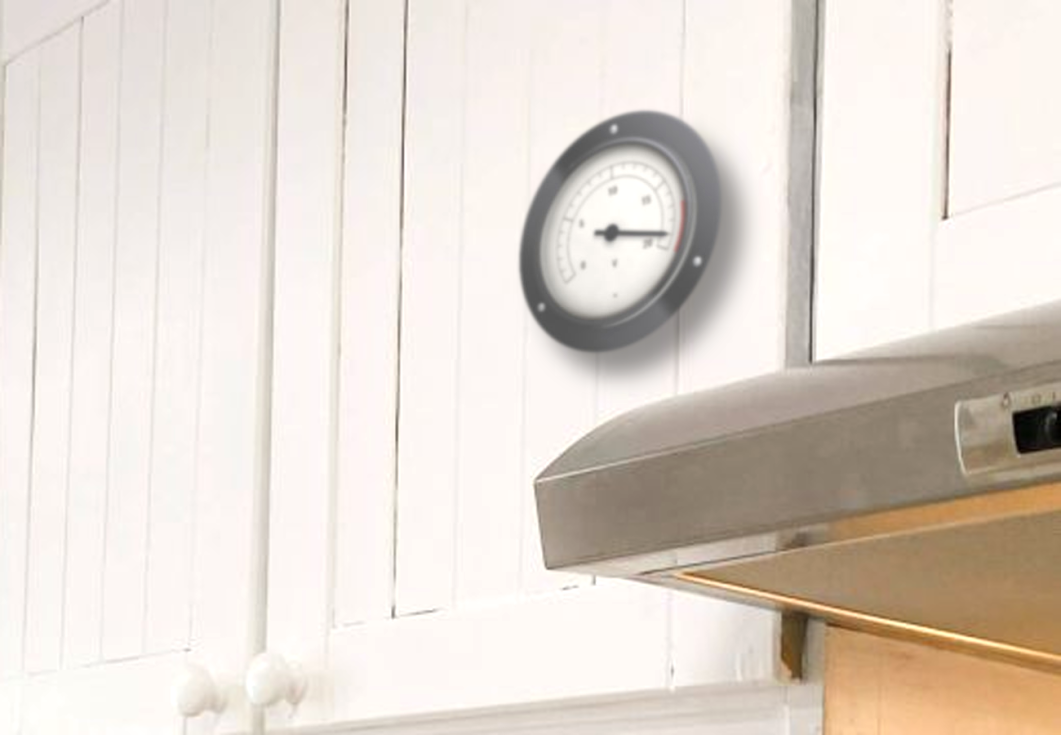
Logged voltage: **19** V
